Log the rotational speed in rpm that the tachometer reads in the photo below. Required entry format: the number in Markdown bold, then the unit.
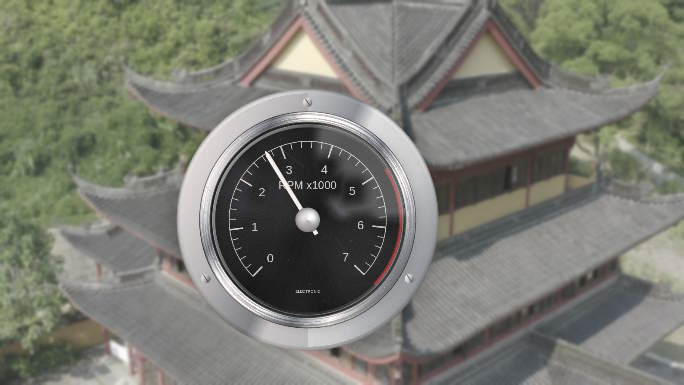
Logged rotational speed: **2700** rpm
